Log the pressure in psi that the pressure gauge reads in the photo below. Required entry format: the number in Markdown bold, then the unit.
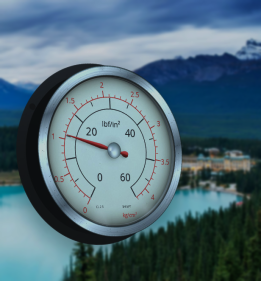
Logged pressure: **15** psi
